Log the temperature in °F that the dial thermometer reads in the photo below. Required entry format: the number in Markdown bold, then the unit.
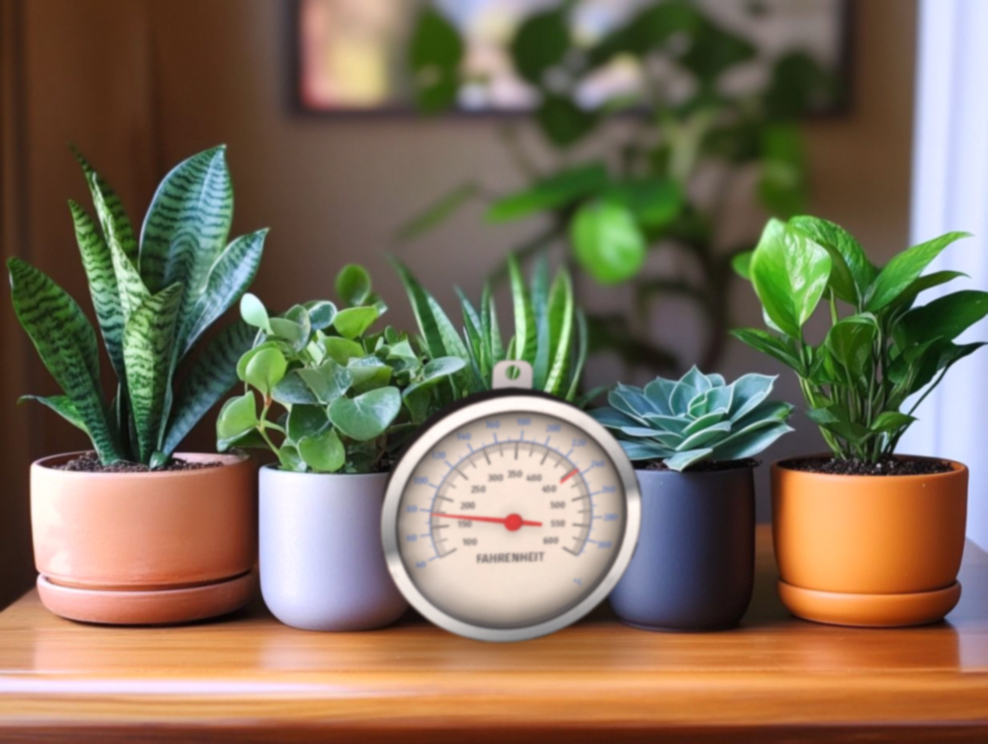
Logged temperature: **175** °F
